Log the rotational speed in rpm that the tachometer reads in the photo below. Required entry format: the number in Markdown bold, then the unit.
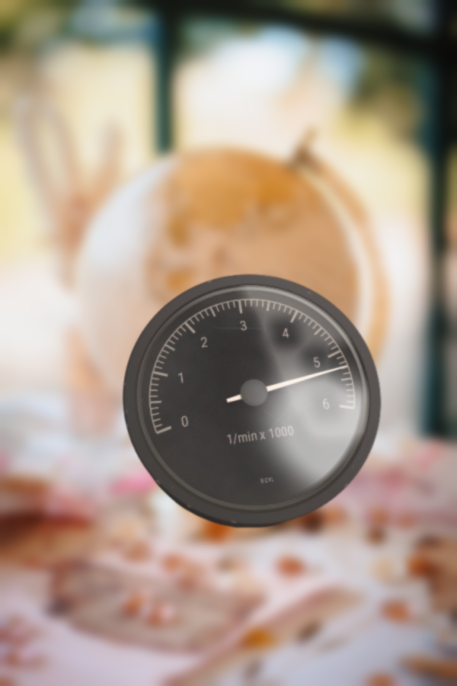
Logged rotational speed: **5300** rpm
